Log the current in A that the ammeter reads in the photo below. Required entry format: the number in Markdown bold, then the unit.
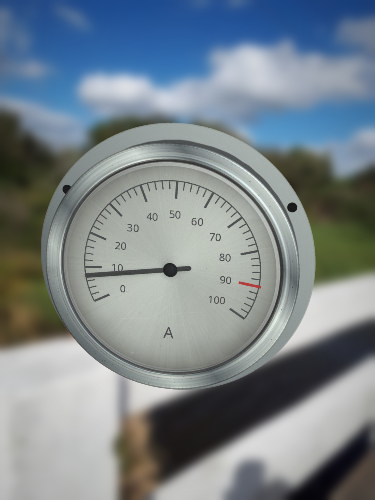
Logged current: **8** A
